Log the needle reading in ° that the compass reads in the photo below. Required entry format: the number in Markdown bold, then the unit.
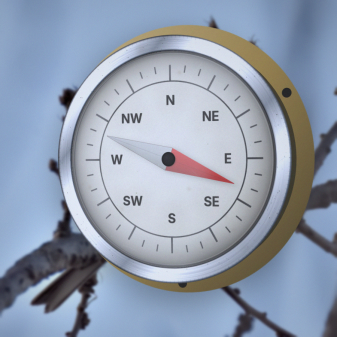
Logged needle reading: **110** °
